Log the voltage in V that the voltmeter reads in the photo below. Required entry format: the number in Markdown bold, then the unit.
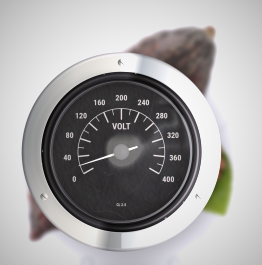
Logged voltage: **20** V
